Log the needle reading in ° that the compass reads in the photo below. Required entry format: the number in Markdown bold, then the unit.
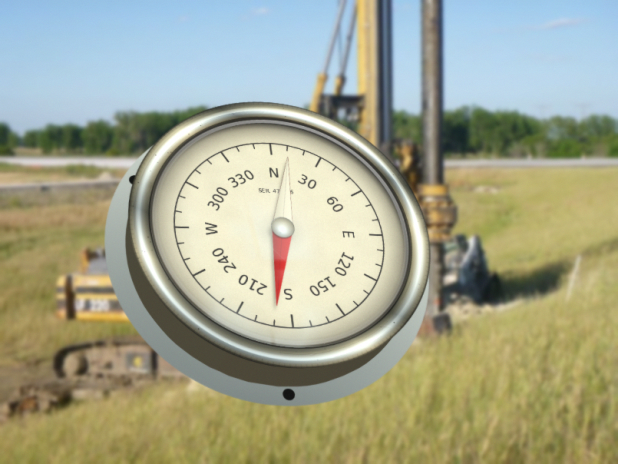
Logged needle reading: **190** °
